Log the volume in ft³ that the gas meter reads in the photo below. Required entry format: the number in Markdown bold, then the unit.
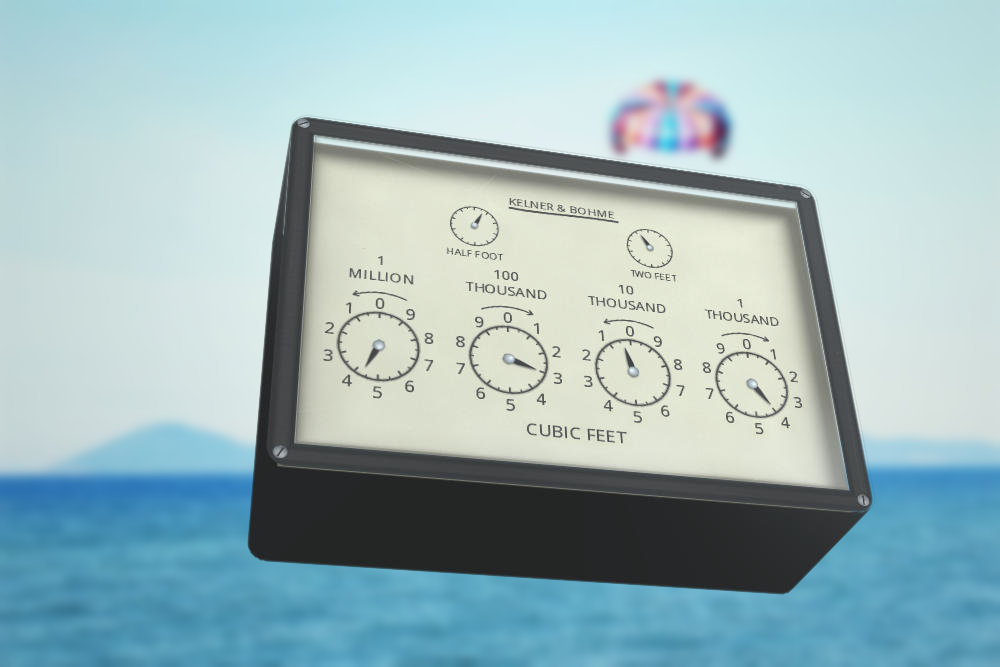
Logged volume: **430400** ft³
